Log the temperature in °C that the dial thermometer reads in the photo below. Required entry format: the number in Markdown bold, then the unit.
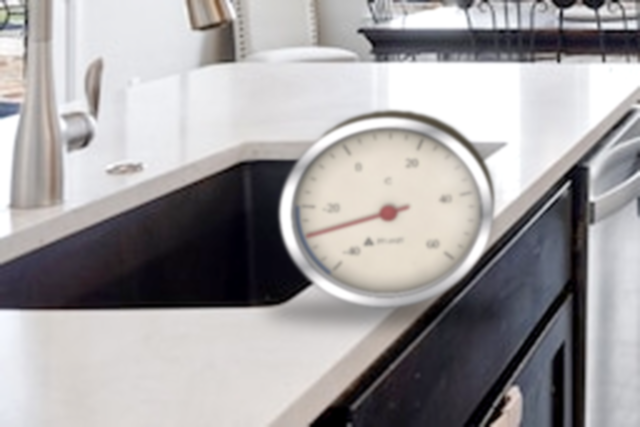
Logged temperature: **-28** °C
